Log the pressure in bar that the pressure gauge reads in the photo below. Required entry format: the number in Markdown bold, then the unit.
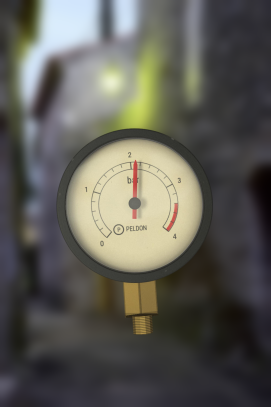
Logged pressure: **2.1** bar
